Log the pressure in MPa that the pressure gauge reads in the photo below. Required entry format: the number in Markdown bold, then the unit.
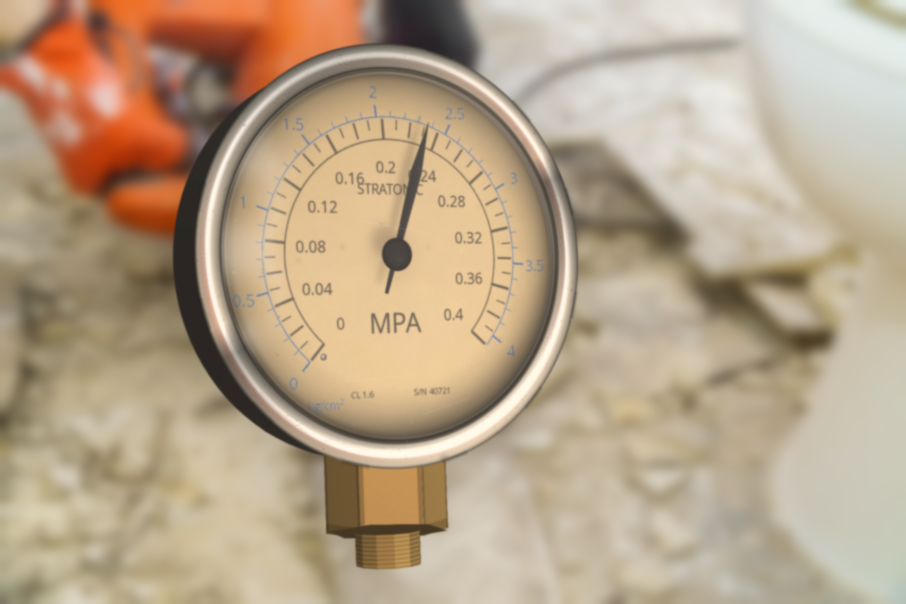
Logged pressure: **0.23** MPa
